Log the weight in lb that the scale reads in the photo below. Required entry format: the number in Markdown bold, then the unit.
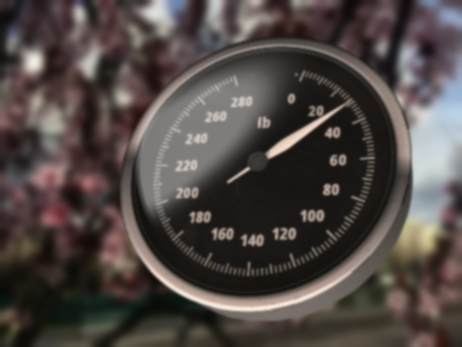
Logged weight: **30** lb
